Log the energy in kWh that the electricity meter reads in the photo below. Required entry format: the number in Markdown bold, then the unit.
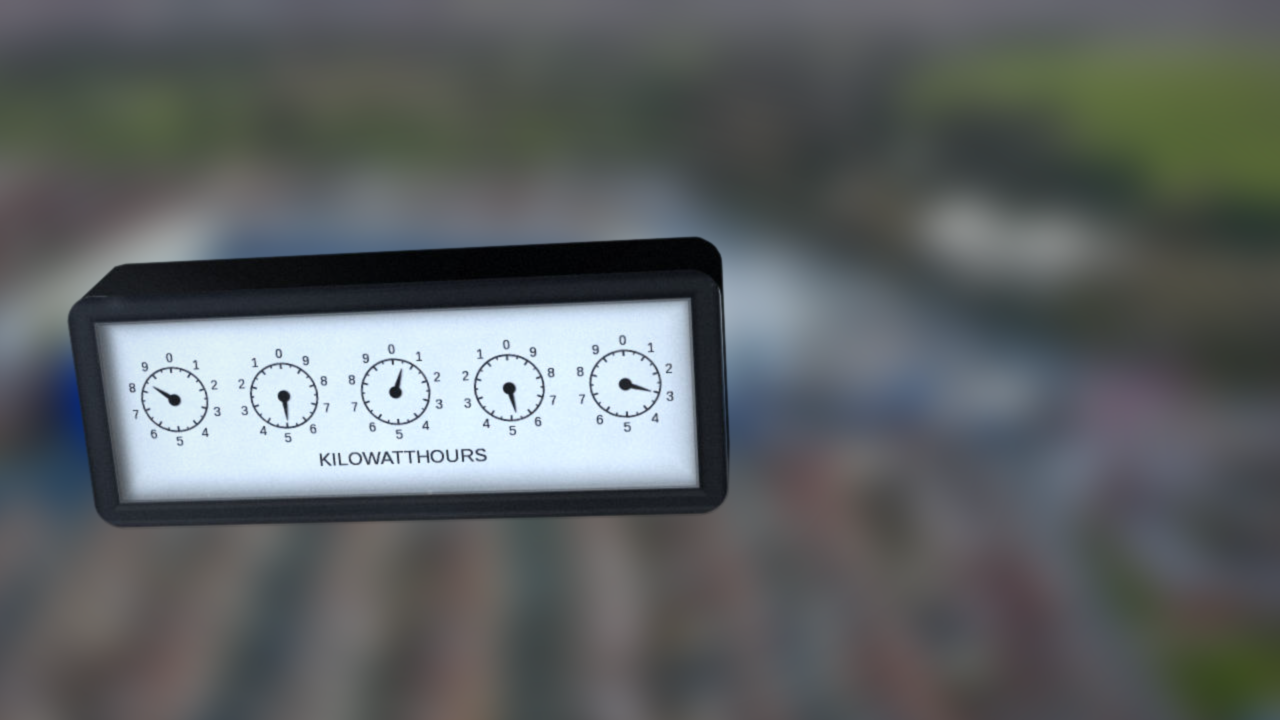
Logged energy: **85053** kWh
